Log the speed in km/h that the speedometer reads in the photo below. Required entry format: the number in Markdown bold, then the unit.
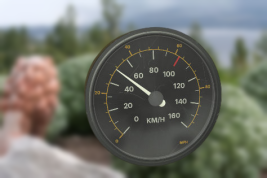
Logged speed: **50** km/h
